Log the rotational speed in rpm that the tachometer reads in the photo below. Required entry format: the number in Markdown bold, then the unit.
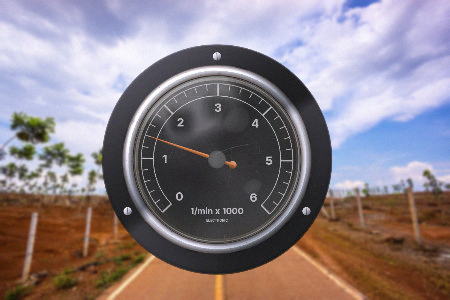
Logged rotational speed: **1400** rpm
